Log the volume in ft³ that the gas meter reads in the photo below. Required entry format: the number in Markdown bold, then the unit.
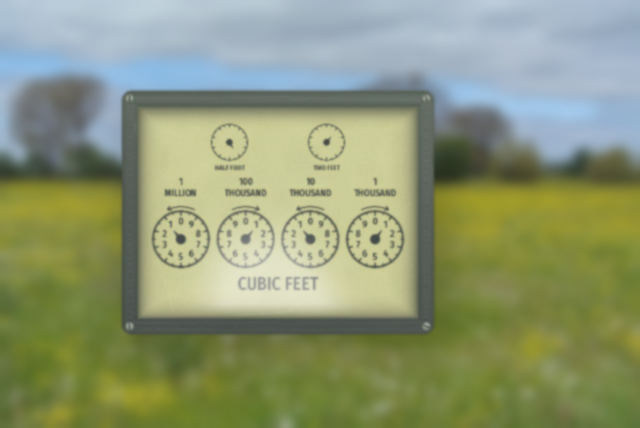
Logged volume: **111100** ft³
